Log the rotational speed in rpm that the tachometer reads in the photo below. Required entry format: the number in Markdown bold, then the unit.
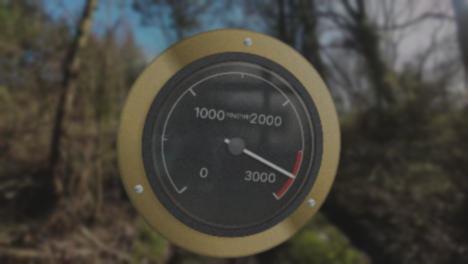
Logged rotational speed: **2750** rpm
